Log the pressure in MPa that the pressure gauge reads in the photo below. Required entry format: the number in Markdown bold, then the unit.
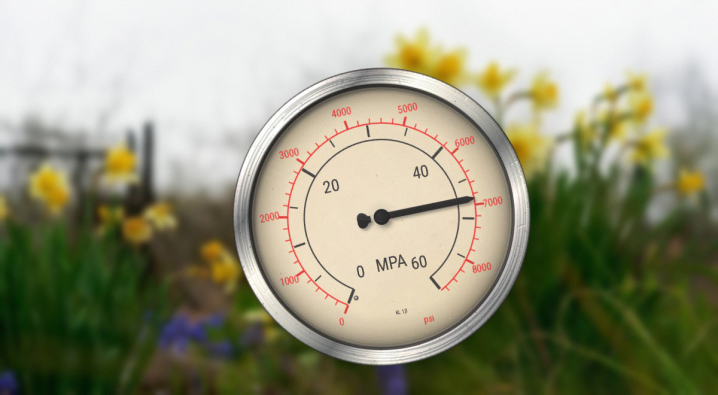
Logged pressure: **47.5** MPa
